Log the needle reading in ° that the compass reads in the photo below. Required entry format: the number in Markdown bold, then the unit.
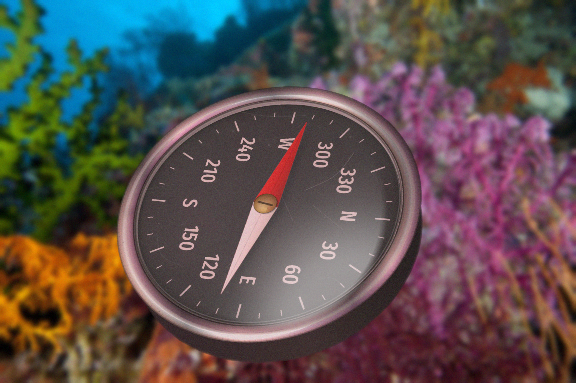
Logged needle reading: **280** °
